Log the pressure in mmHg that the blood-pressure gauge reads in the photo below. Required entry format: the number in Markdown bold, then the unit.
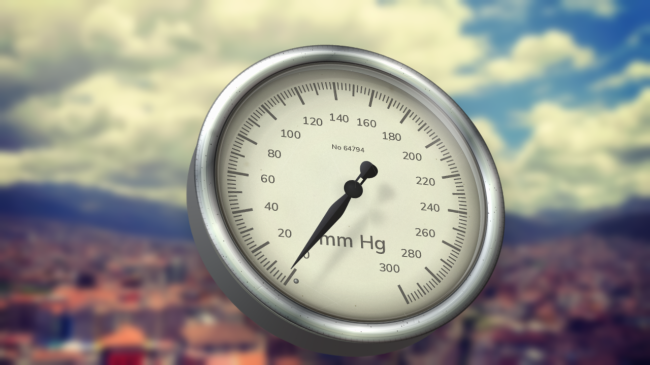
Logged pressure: **2** mmHg
